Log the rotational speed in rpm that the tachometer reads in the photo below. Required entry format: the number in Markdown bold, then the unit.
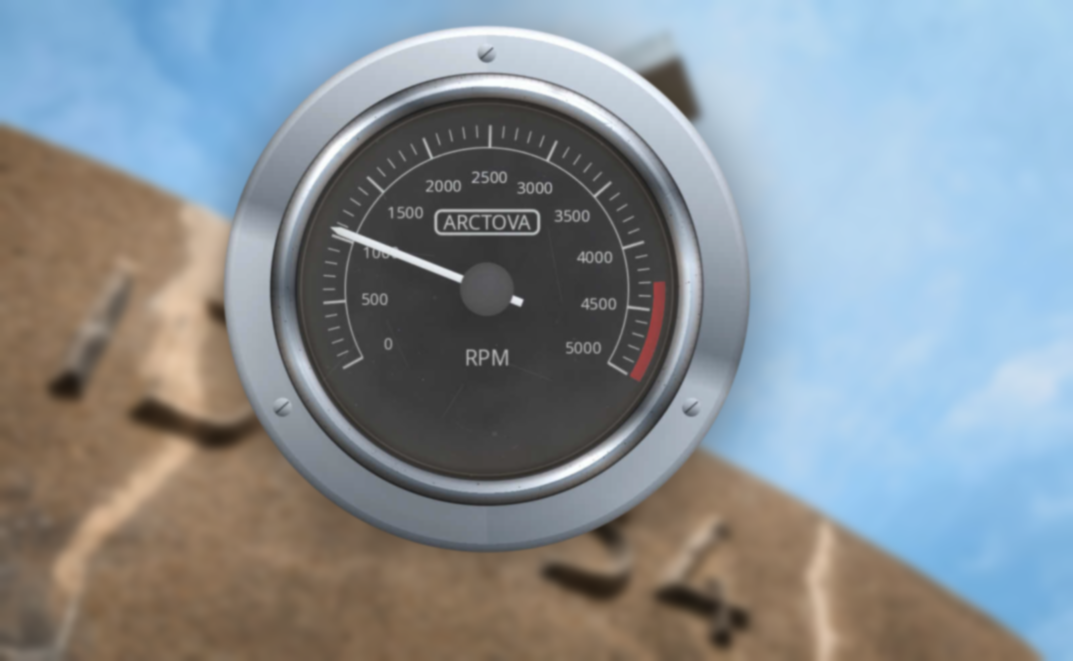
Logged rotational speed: **1050** rpm
